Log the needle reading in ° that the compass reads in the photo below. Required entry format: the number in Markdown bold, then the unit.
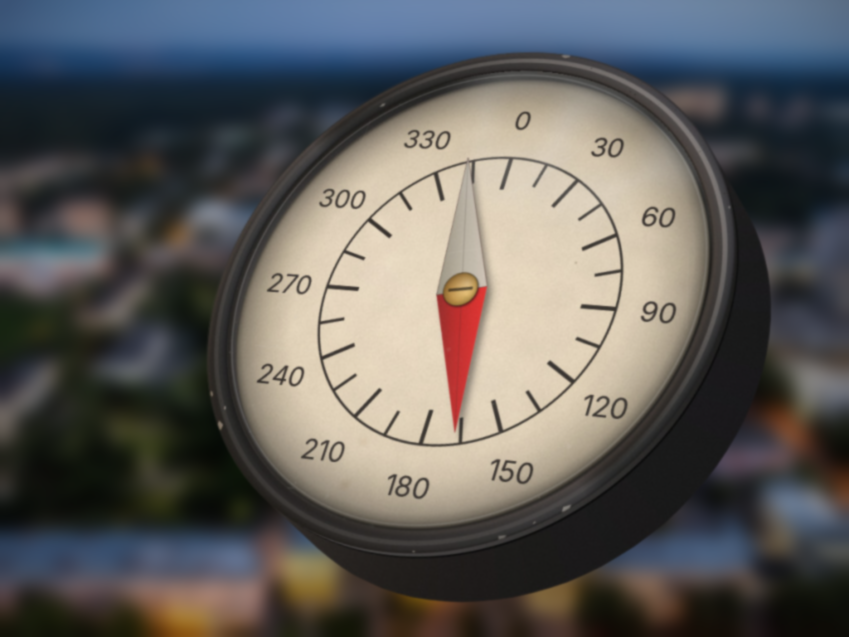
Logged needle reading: **165** °
